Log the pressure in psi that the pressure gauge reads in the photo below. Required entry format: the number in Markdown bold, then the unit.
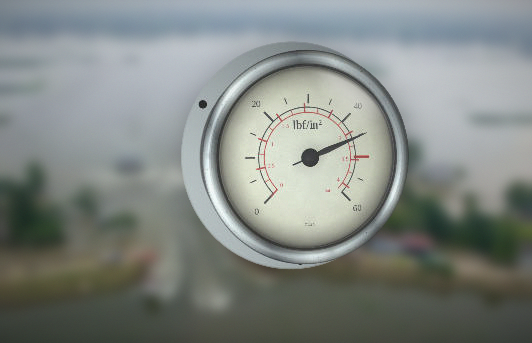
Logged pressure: **45** psi
